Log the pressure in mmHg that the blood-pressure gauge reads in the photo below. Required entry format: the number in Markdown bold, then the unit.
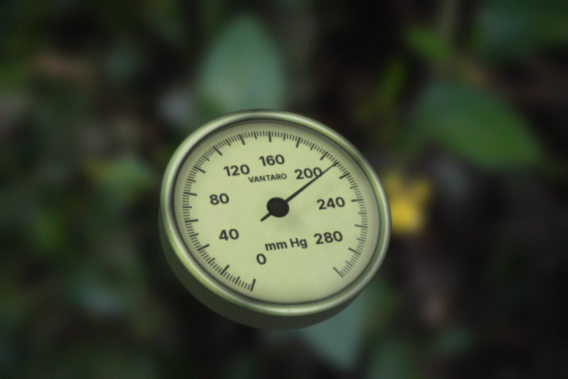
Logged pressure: **210** mmHg
